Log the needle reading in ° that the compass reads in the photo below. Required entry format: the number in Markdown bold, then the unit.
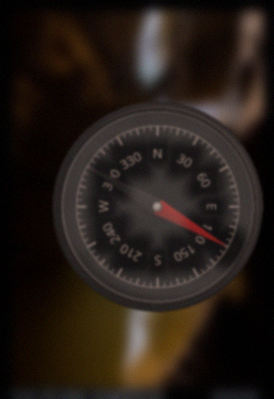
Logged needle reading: **120** °
